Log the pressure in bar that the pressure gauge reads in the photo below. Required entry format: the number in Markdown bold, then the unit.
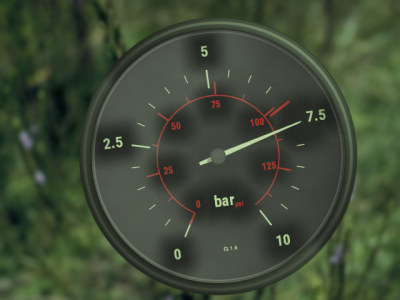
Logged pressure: **7.5** bar
